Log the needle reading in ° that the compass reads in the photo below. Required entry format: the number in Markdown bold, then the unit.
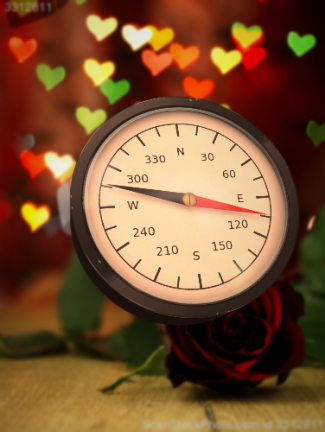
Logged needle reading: **105** °
